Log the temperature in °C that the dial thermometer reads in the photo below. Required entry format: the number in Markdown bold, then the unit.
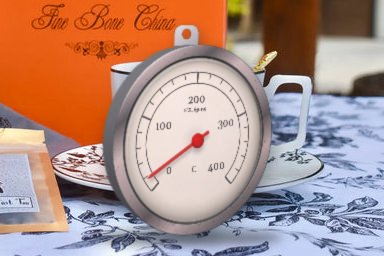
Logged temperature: **20** °C
